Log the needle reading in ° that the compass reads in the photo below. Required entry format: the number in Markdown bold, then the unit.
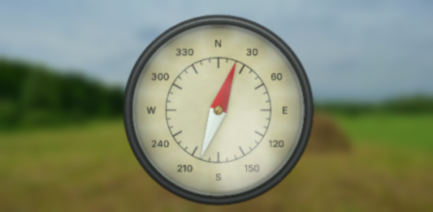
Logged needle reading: **20** °
